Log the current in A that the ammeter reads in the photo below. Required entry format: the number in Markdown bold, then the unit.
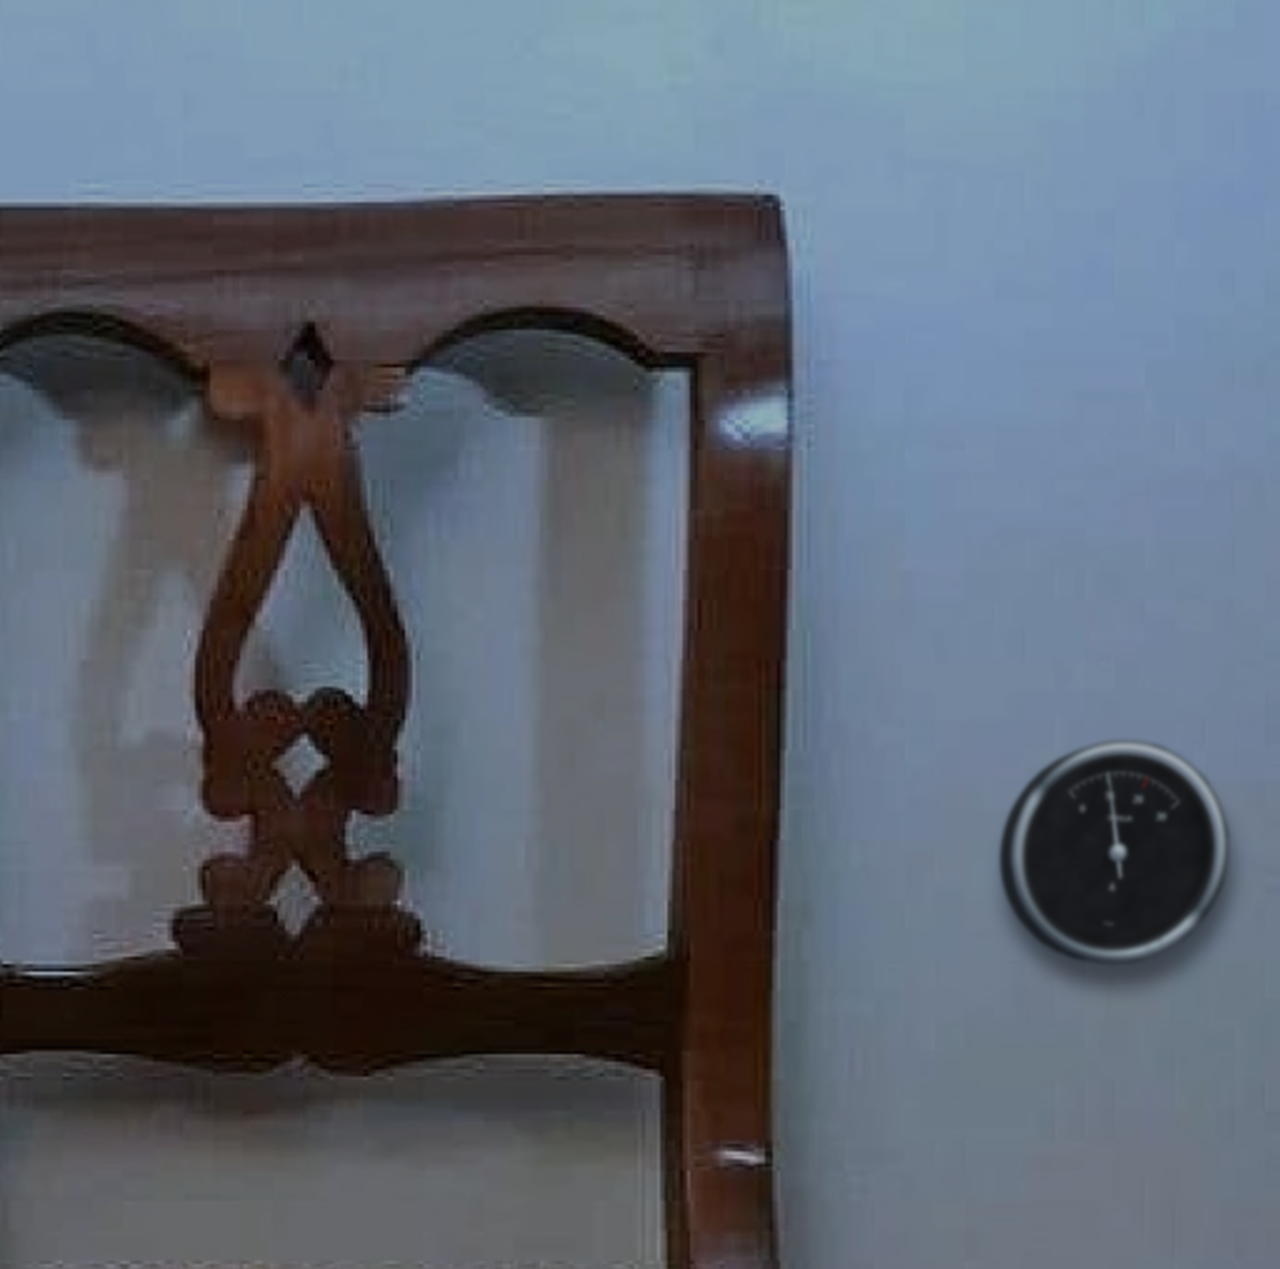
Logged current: **10** A
